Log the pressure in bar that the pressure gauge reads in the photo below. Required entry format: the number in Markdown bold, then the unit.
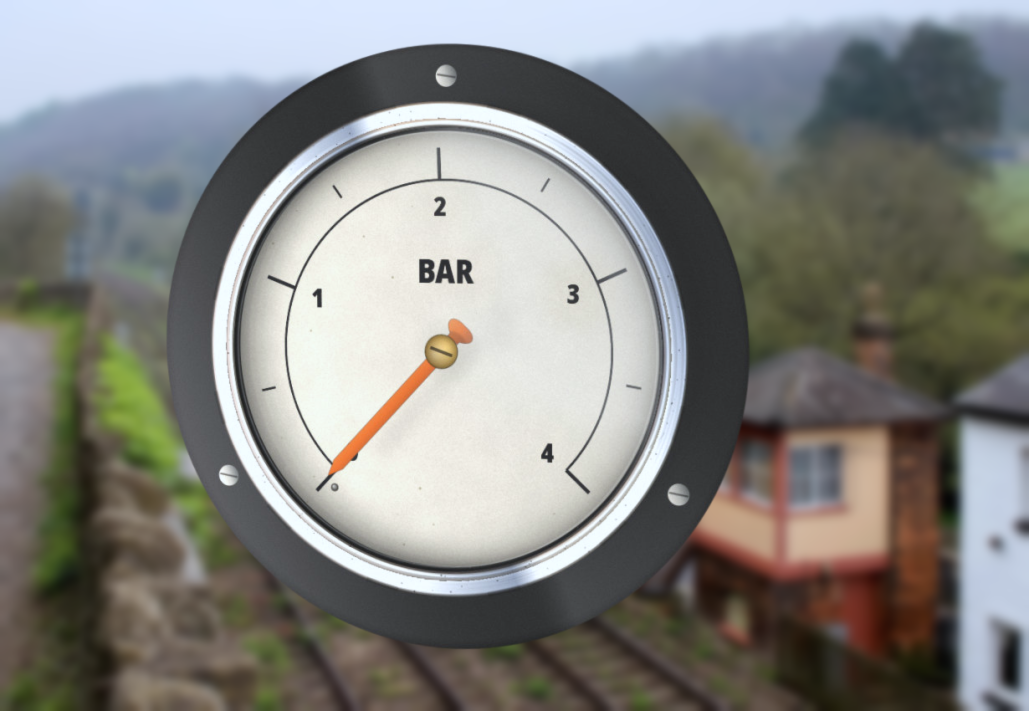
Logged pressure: **0** bar
